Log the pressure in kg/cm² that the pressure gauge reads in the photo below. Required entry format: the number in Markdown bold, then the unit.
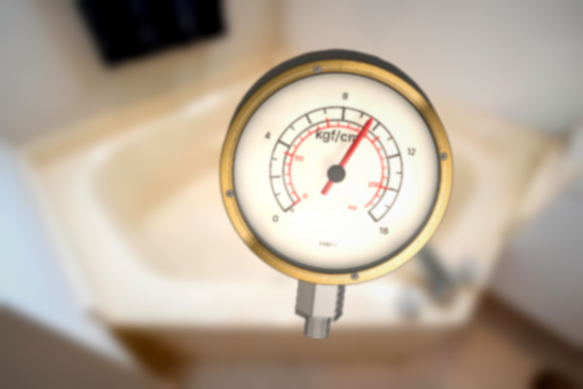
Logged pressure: **9.5** kg/cm²
